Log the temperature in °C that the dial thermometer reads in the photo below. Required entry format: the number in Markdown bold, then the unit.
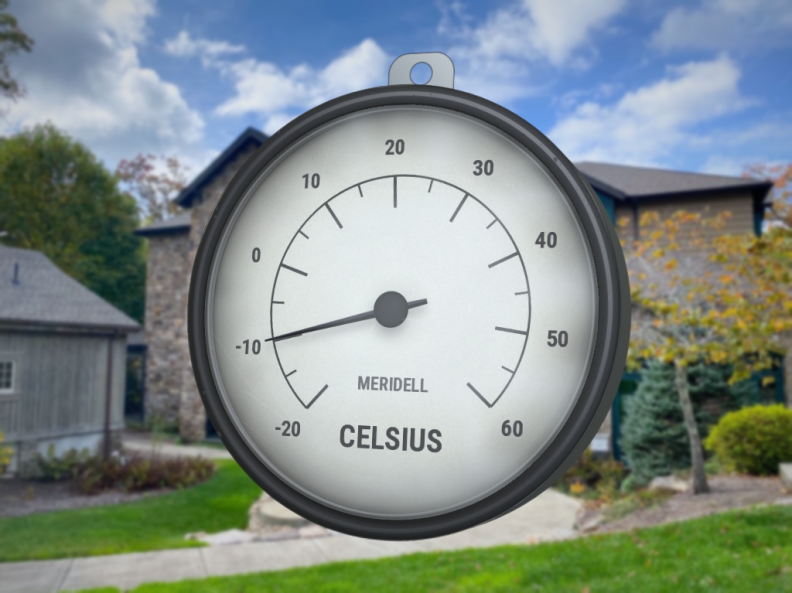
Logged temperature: **-10** °C
